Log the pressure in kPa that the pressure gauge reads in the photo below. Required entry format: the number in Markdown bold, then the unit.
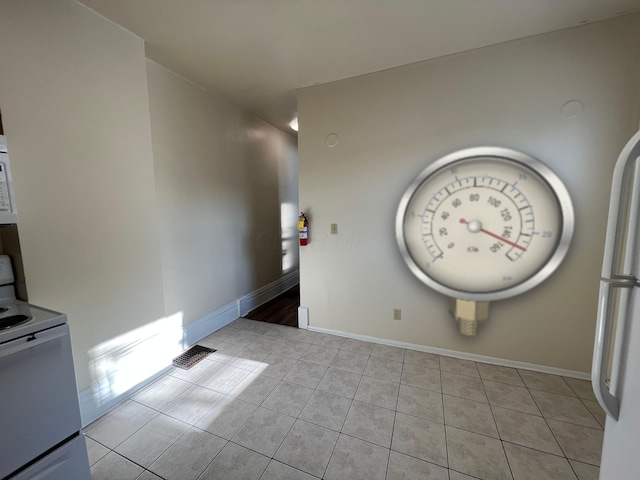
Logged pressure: **150** kPa
